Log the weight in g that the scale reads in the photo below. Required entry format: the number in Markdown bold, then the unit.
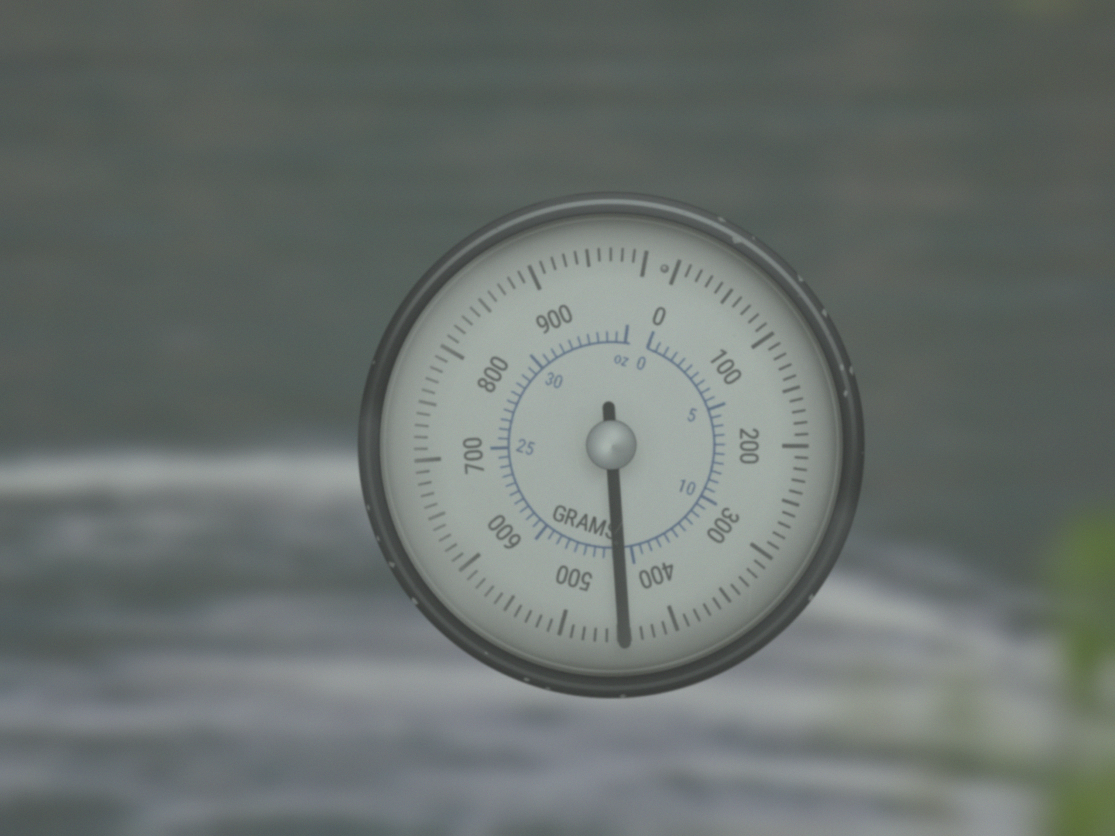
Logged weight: **445** g
